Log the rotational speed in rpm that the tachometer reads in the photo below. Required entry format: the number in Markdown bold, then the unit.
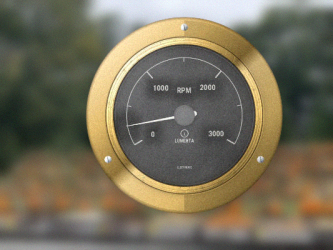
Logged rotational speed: **250** rpm
